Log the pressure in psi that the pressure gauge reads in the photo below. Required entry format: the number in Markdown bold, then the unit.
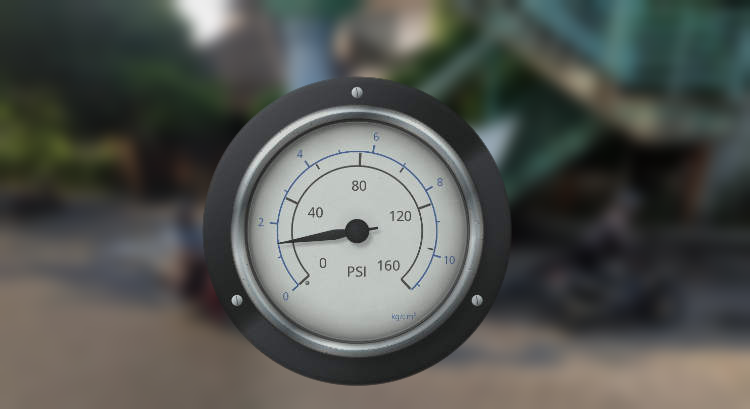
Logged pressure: **20** psi
